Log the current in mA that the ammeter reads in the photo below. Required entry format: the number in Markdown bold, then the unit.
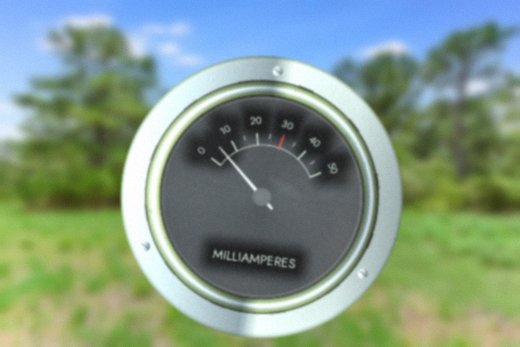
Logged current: **5** mA
